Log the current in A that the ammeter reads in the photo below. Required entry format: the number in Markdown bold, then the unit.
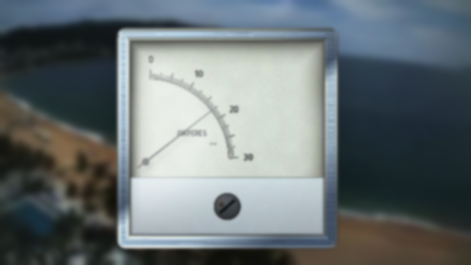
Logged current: **17.5** A
